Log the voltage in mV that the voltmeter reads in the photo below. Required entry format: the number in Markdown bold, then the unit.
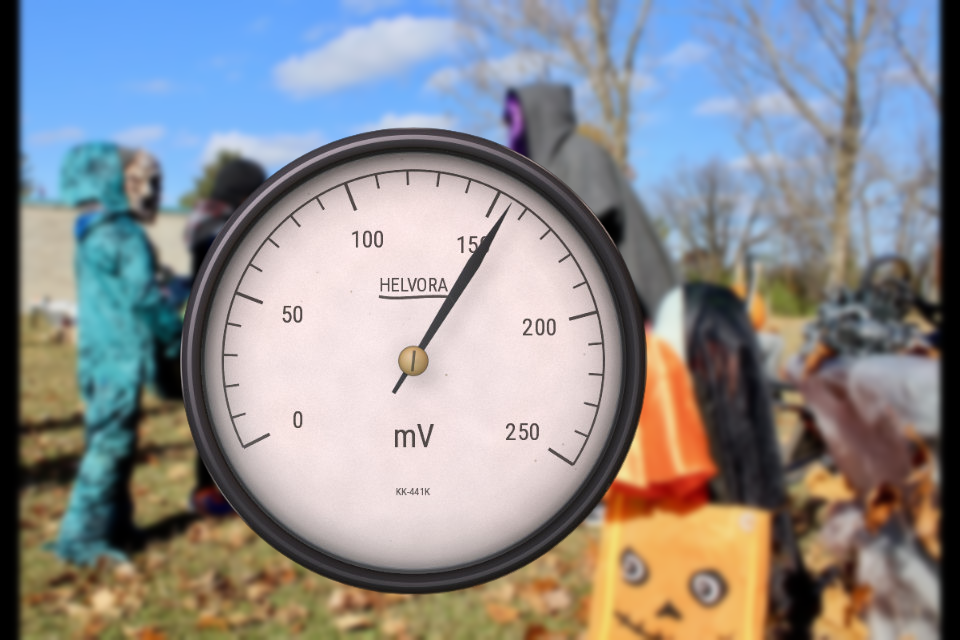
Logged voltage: **155** mV
